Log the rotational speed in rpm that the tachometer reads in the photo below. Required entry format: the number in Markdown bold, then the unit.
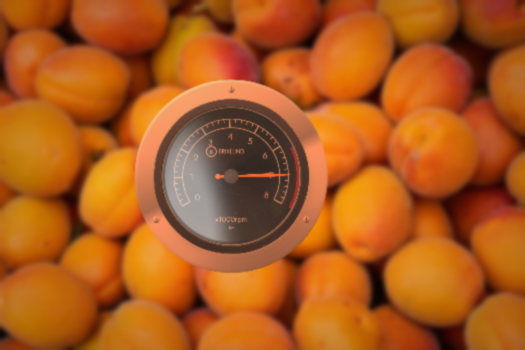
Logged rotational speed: **7000** rpm
